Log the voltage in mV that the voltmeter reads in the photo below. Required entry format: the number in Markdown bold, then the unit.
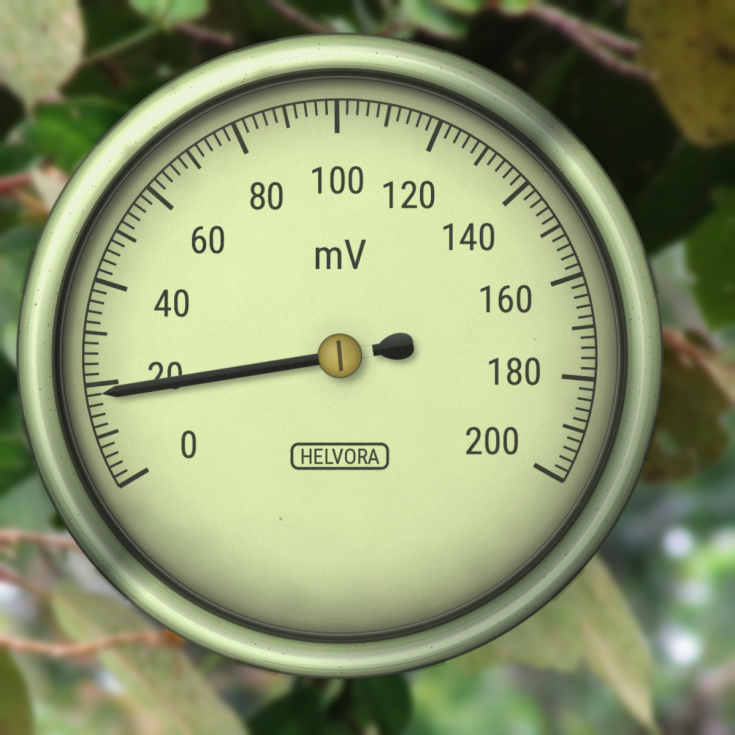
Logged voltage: **18** mV
